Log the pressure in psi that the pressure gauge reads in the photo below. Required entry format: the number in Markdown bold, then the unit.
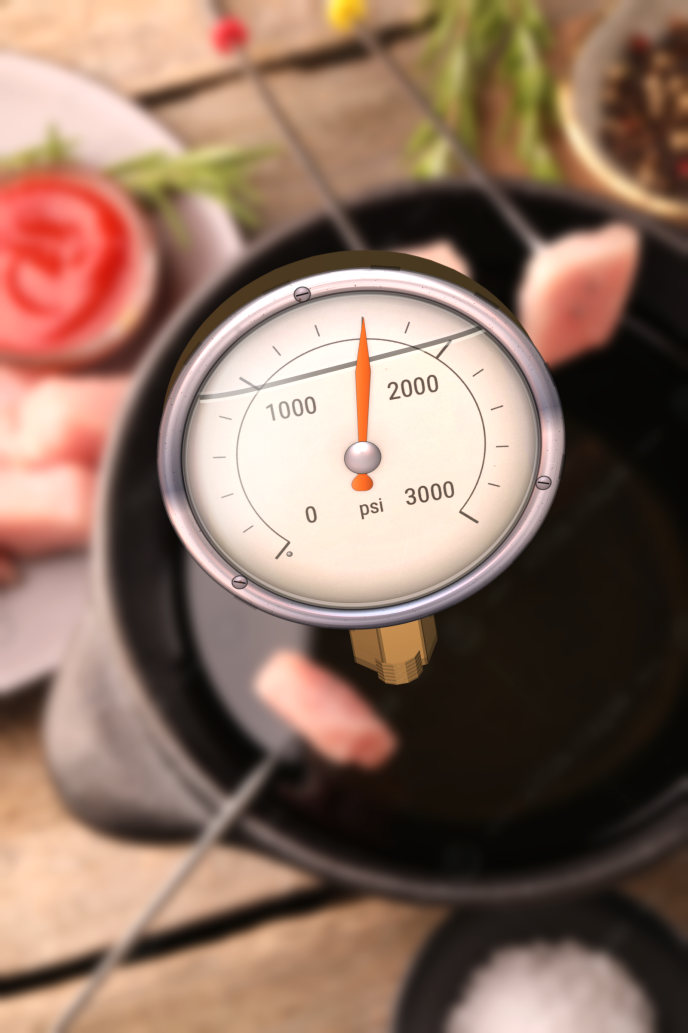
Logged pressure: **1600** psi
